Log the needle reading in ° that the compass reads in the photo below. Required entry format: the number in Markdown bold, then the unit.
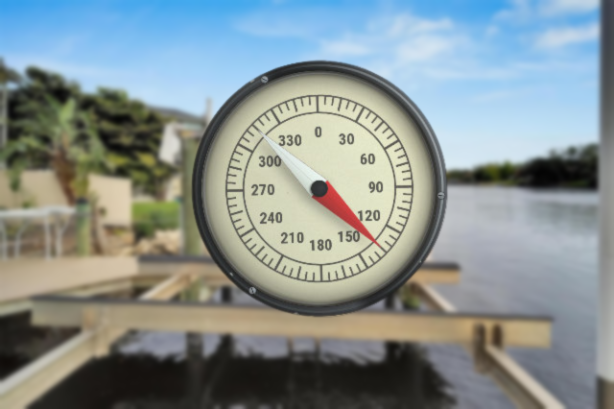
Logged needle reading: **135** °
